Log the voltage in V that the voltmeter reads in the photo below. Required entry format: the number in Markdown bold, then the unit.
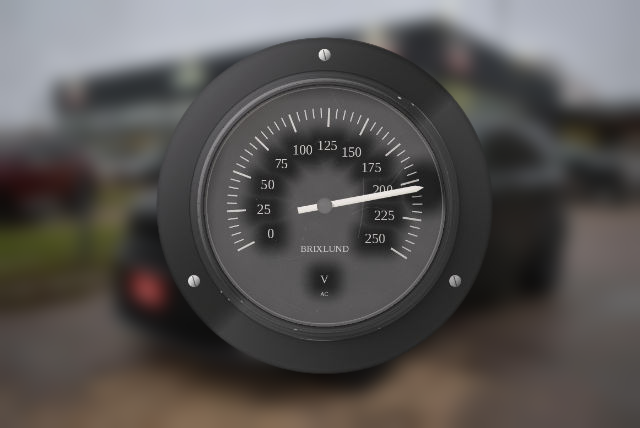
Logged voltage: **205** V
